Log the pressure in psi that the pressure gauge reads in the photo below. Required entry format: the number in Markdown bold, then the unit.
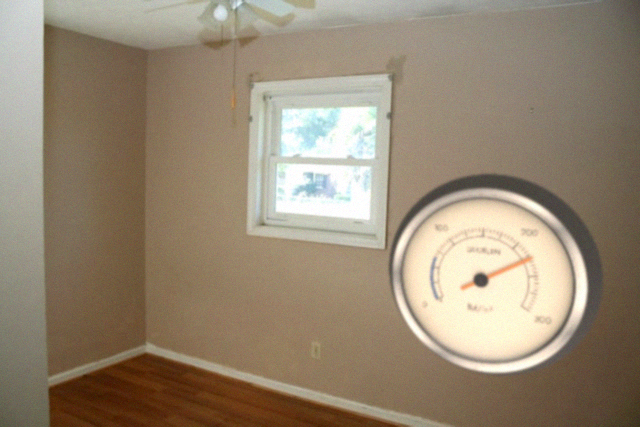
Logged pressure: **225** psi
